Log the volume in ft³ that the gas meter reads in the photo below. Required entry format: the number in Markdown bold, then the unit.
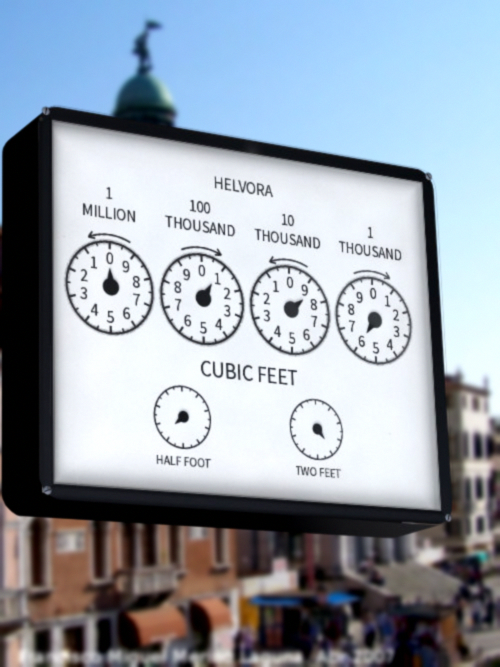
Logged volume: **8600** ft³
